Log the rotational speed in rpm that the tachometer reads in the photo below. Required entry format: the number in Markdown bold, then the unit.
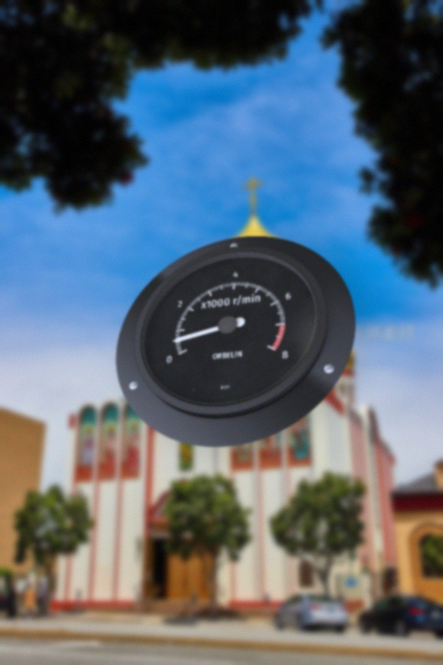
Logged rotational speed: **500** rpm
